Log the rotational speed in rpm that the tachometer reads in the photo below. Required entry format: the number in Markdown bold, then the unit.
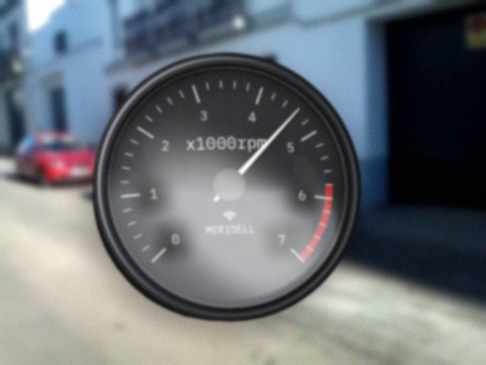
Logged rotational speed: **4600** rpm
